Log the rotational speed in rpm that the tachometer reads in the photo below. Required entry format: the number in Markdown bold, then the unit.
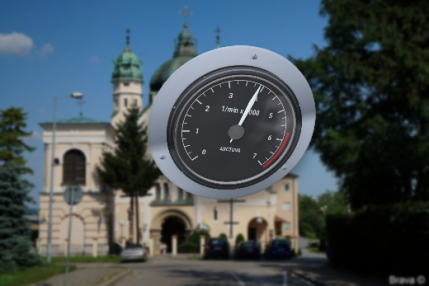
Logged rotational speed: **3875** rpm
